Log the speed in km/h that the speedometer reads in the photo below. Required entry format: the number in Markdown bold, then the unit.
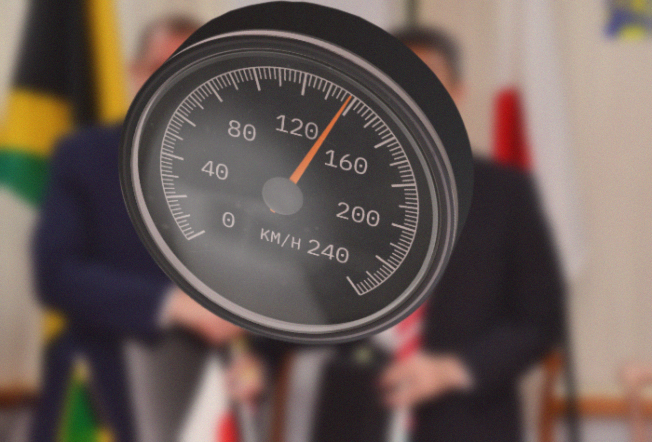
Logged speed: **138** km/h
